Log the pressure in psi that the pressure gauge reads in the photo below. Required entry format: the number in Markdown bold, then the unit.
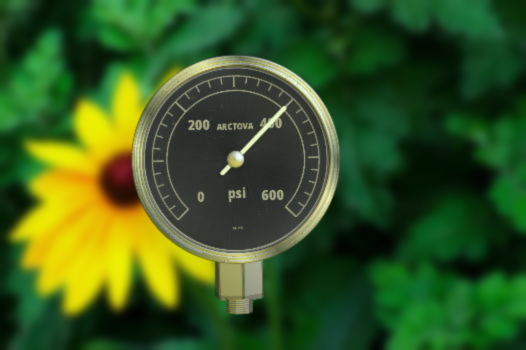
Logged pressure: **400** psi
